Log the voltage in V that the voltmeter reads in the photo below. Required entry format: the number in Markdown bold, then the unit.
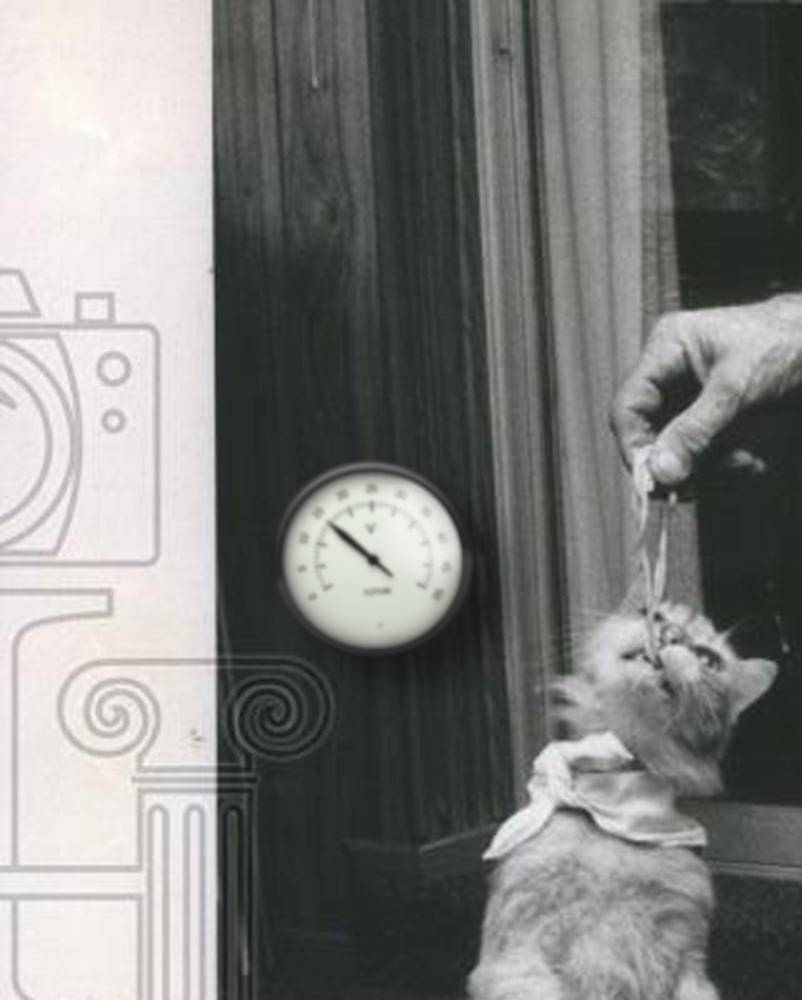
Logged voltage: **15** V
